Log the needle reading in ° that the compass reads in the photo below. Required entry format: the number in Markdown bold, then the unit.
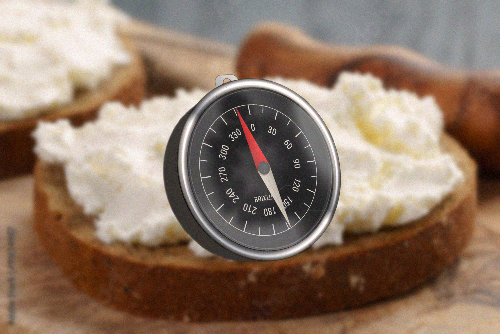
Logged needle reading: **345** °
